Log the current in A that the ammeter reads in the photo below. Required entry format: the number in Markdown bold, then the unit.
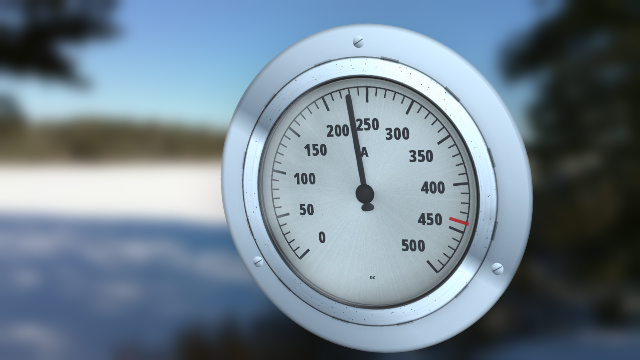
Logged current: **230** A
